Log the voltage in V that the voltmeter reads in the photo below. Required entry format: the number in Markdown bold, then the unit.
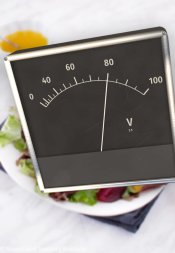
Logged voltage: **80** V
